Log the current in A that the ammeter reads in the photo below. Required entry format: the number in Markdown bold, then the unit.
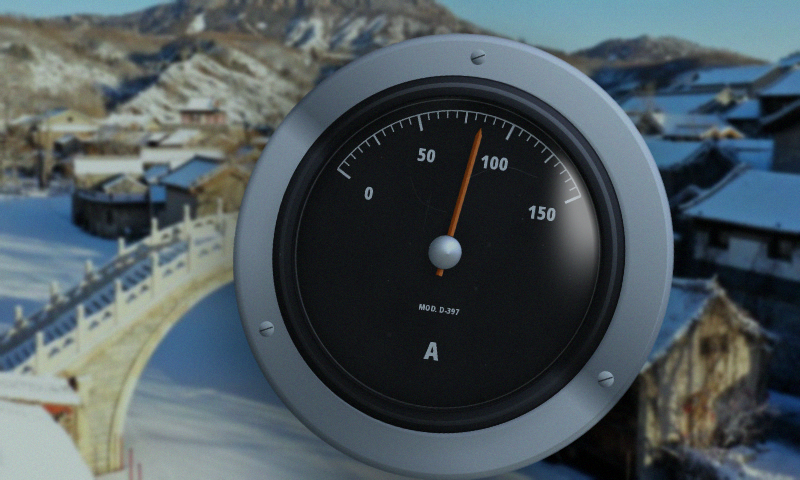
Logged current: **85** A
